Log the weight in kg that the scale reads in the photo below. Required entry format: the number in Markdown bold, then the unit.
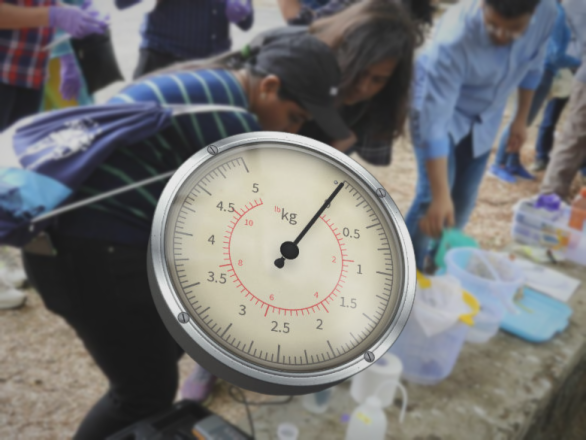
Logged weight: **0** kg
